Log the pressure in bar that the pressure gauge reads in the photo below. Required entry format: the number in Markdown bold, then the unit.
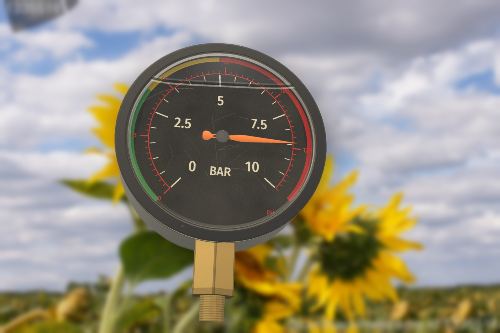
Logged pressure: **8.5** bar
